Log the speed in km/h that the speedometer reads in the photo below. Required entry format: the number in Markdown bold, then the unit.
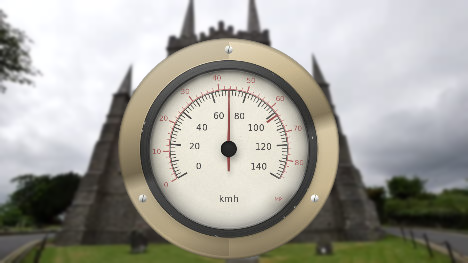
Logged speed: **70** km/h
